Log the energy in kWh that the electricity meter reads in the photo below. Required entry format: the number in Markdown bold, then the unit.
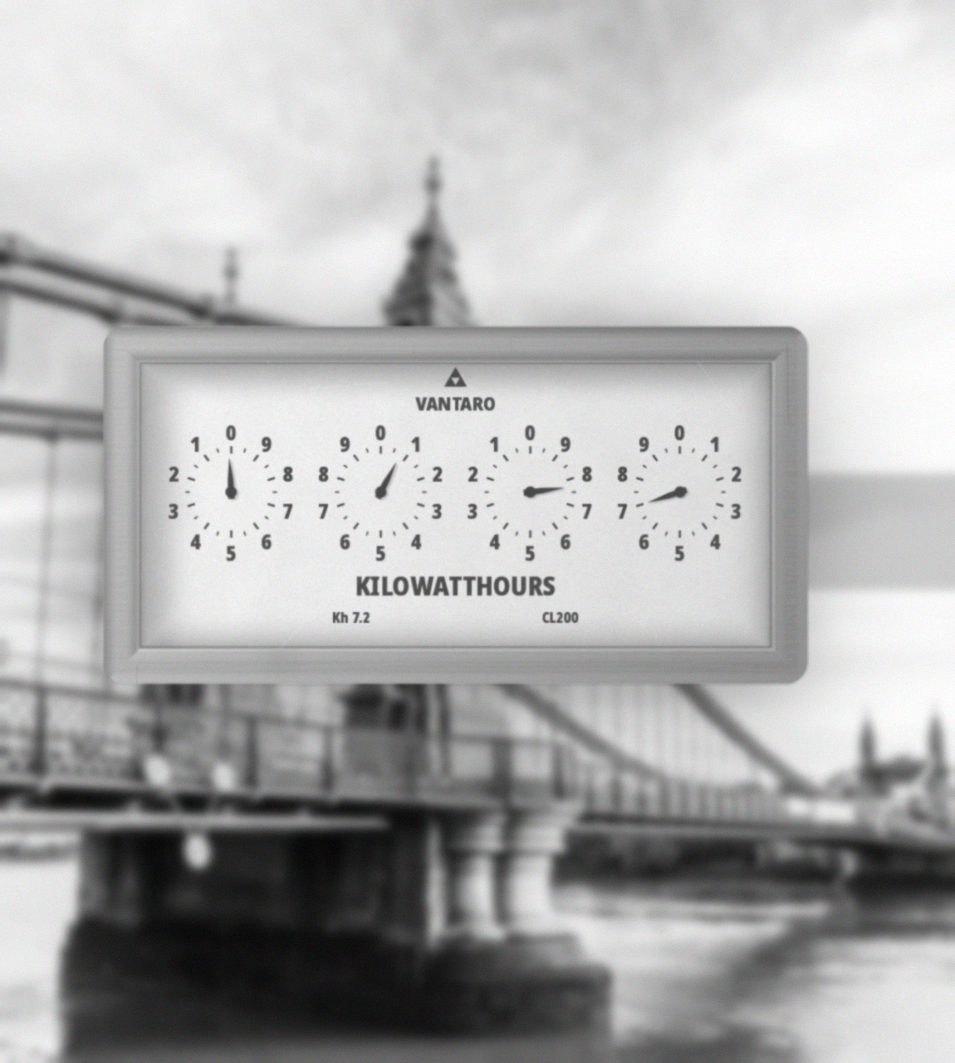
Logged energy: **77** kWh
